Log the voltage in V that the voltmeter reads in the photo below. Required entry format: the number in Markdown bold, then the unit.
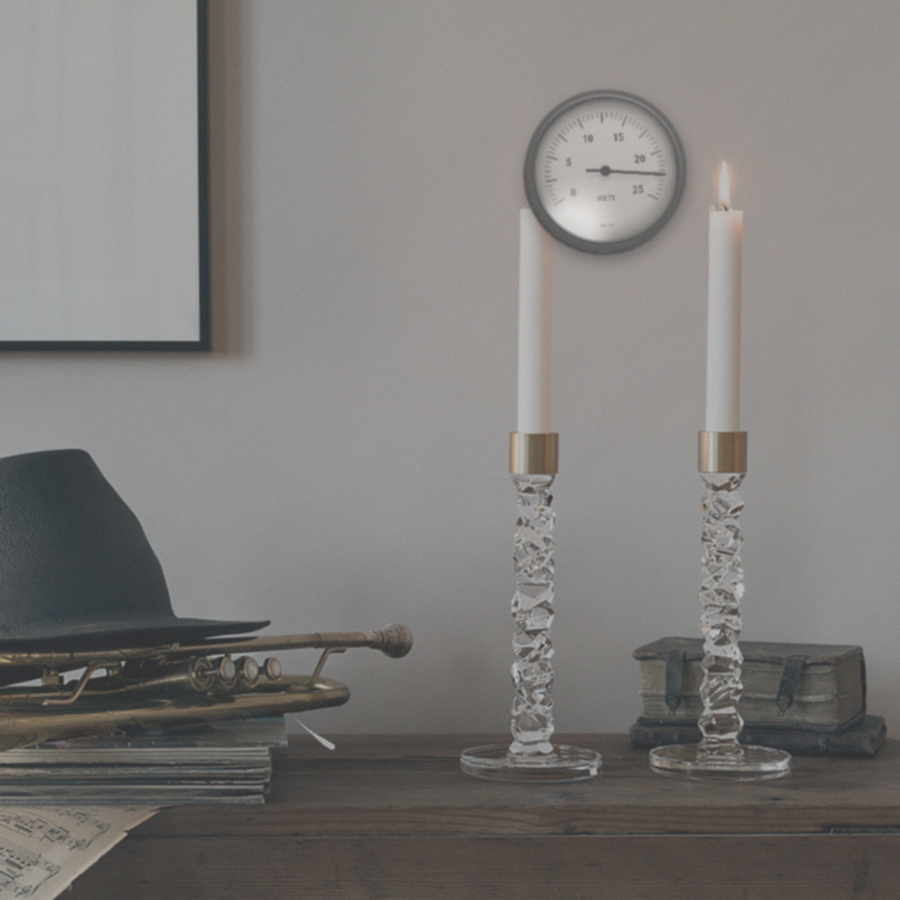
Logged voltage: **22.5** V
